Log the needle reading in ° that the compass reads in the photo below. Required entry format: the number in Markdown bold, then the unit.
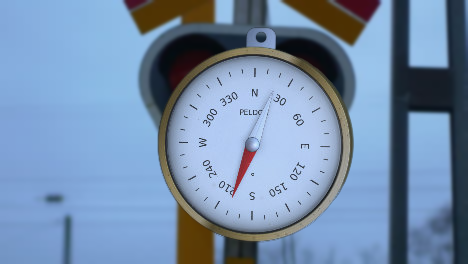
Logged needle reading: **200** °
